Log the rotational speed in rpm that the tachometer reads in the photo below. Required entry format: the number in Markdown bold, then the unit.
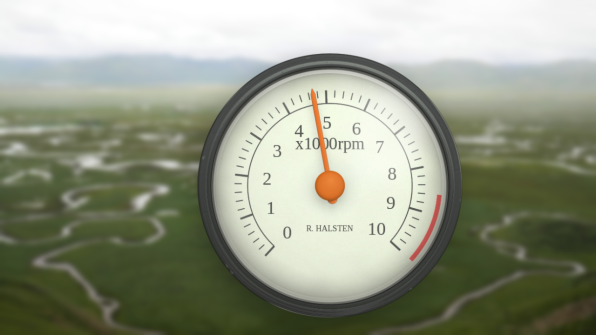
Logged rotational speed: **4700** rpm
